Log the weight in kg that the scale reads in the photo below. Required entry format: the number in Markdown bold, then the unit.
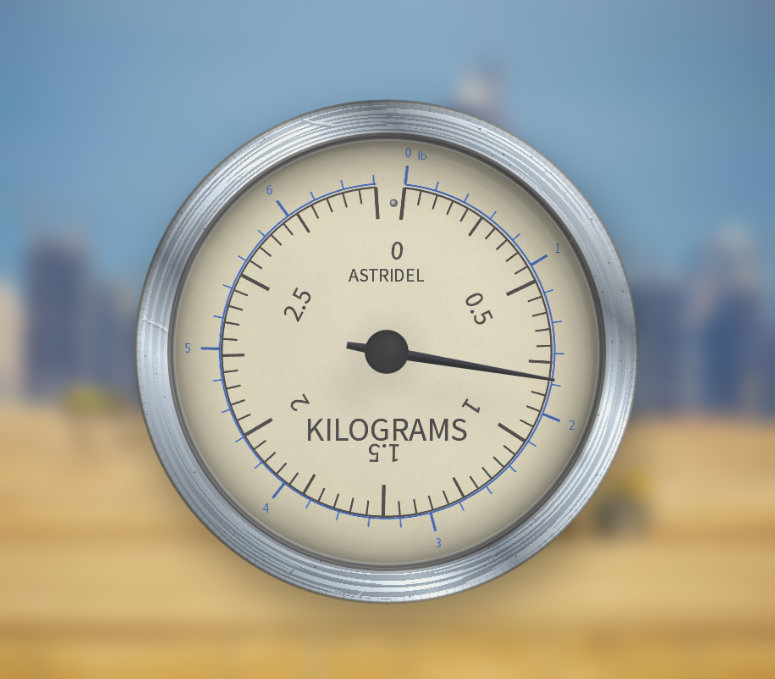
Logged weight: **0.8** kg
